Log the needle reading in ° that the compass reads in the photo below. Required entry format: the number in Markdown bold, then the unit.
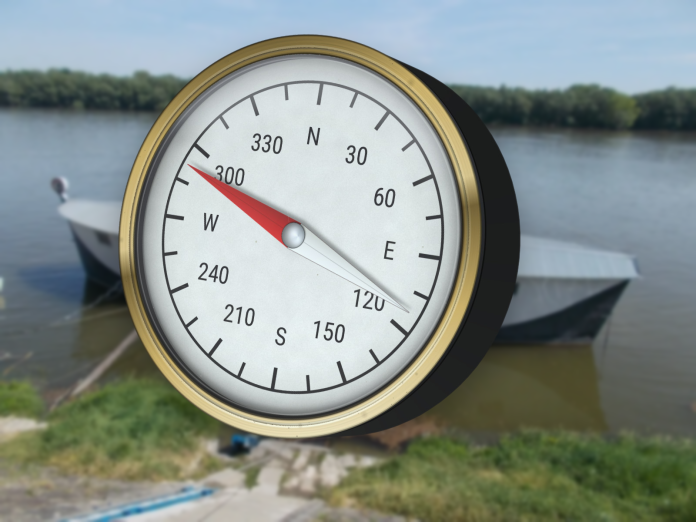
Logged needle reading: **292.5** °
